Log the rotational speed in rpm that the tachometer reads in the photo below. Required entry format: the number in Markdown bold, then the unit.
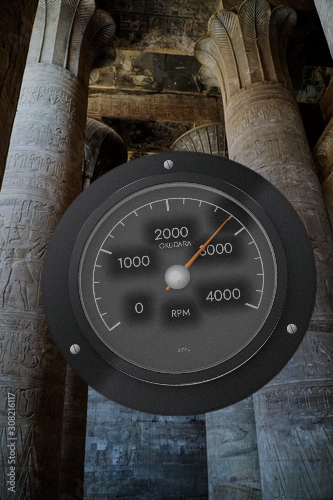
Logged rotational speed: **2800** rpm
